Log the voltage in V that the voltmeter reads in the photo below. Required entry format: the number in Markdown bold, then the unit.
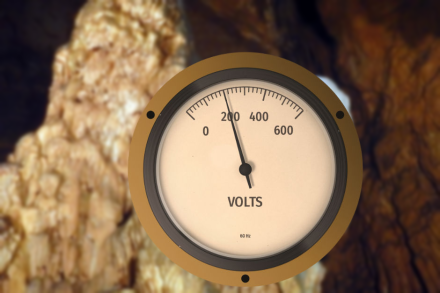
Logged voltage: **200** V
